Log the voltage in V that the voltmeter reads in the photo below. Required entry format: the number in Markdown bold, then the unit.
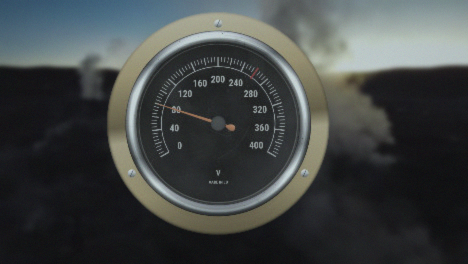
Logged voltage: **80** V
